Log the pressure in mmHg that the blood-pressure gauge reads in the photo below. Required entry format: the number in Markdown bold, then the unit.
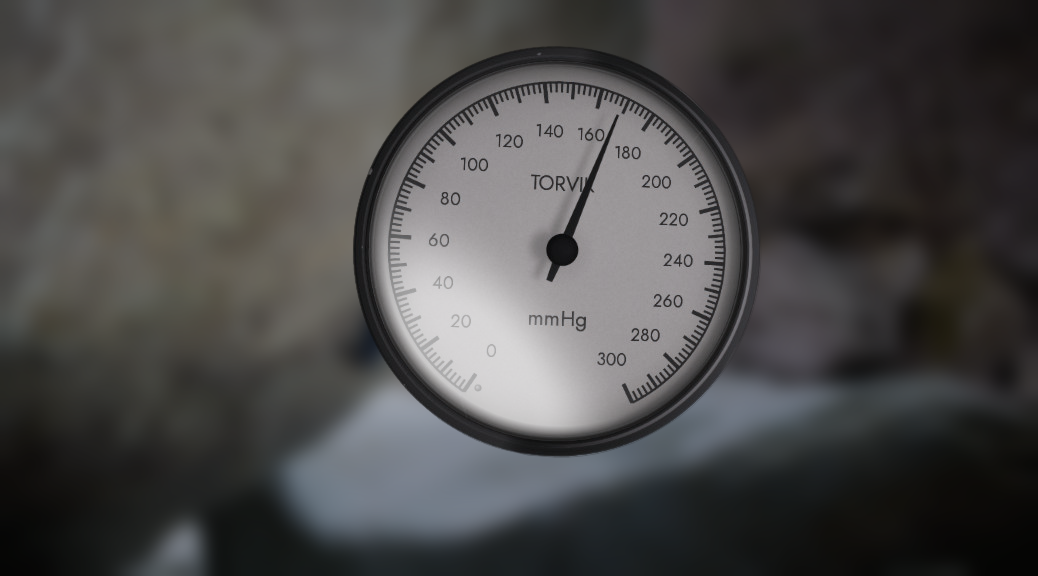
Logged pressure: **168** mmHg
